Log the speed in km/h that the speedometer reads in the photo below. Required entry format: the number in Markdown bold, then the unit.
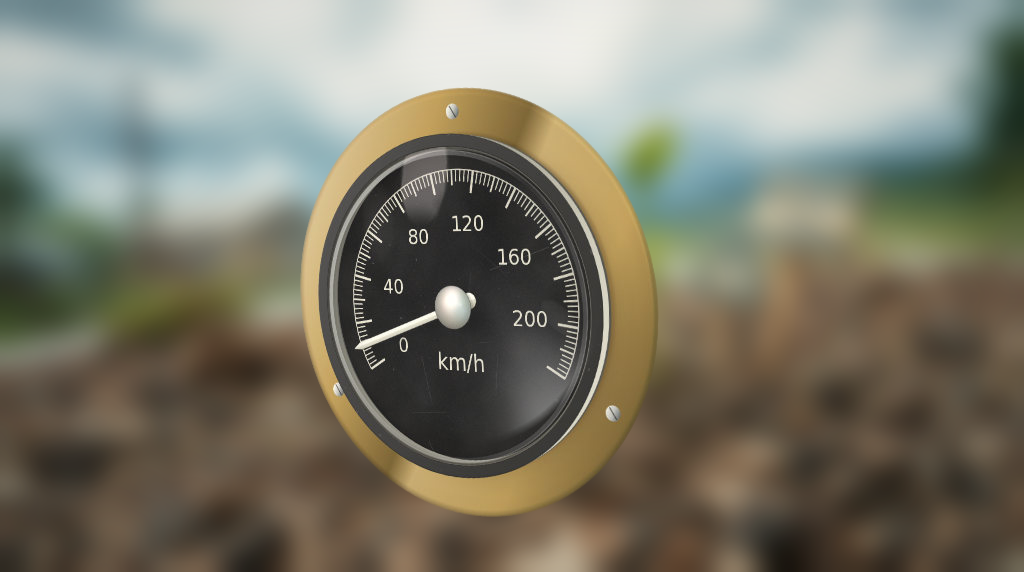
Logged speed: **10** km/h
